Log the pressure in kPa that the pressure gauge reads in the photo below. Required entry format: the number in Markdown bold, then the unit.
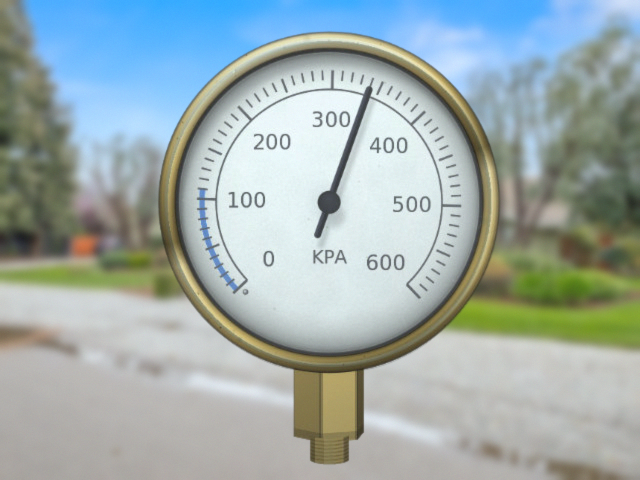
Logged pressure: **340** kPa
